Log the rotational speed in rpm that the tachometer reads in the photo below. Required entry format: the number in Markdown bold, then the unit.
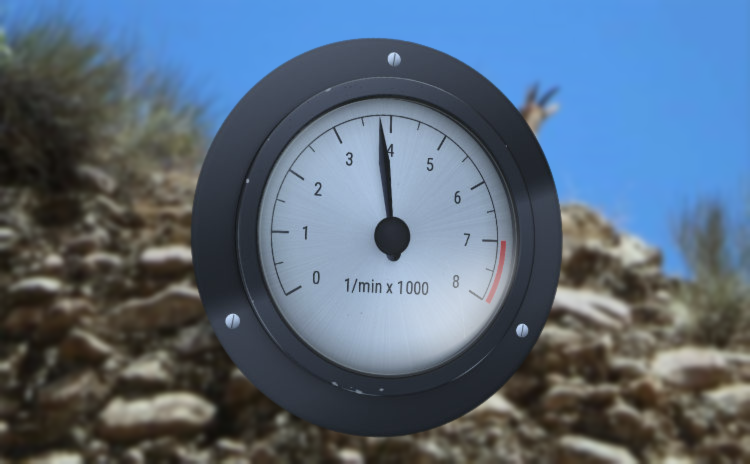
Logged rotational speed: **3750** rpm
